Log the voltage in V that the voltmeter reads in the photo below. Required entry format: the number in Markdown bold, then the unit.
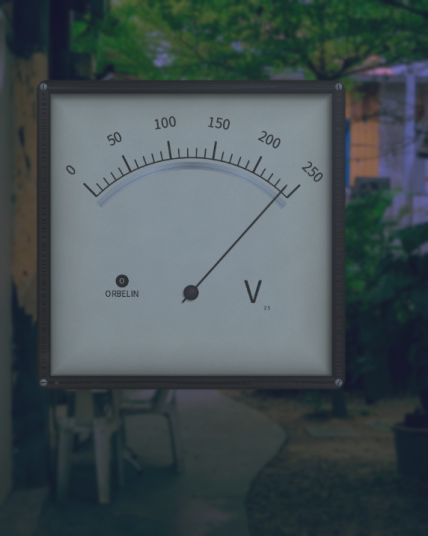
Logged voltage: **240** V
